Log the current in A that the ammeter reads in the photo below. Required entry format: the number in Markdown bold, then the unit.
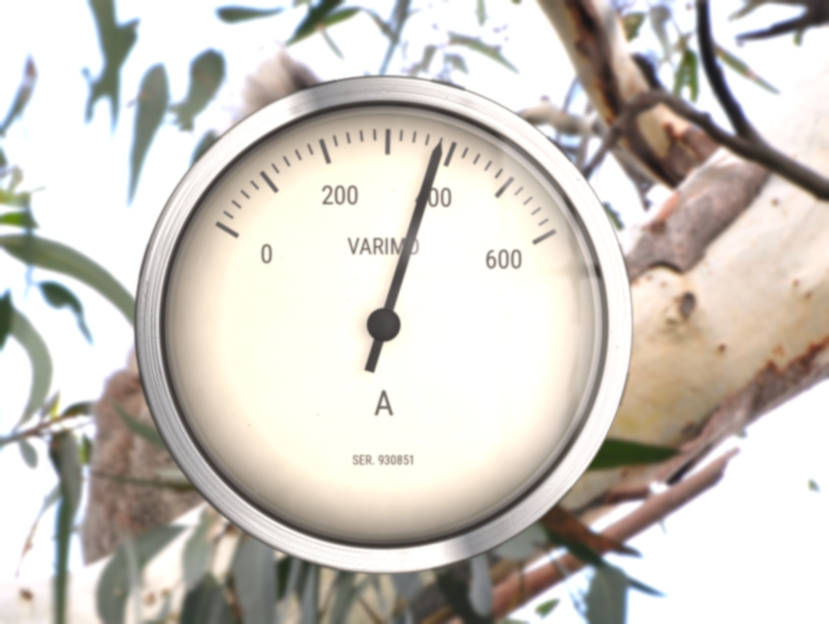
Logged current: **380** A
